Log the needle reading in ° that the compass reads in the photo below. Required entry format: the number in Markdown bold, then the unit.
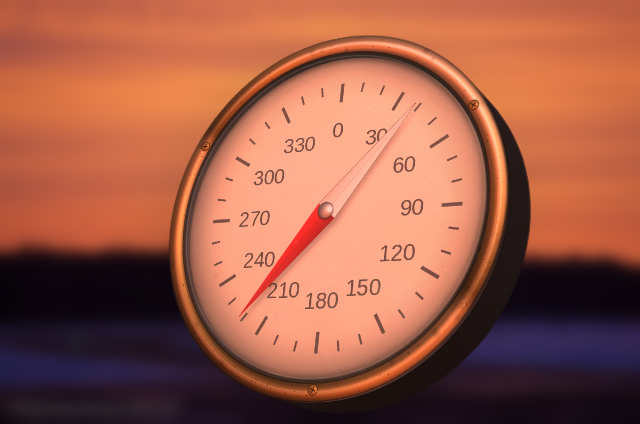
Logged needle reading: **220** °
